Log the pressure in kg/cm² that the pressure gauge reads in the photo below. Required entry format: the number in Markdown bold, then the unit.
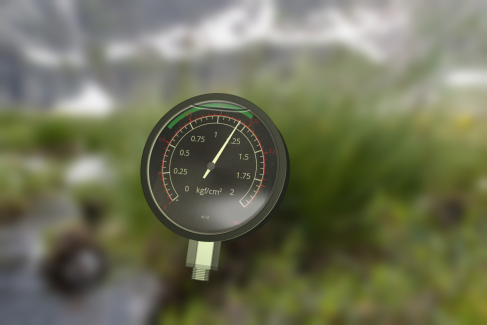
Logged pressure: **1.2** kg/cm²
